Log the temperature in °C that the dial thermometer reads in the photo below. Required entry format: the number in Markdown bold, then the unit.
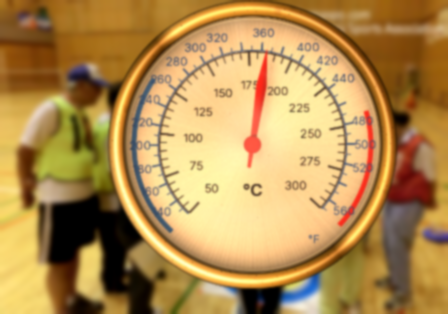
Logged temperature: **185** °C
